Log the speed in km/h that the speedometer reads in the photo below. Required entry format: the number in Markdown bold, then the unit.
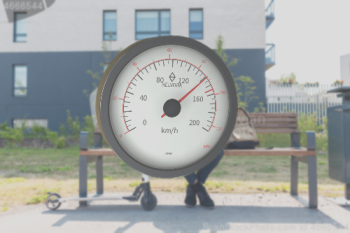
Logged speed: **140** km/h
